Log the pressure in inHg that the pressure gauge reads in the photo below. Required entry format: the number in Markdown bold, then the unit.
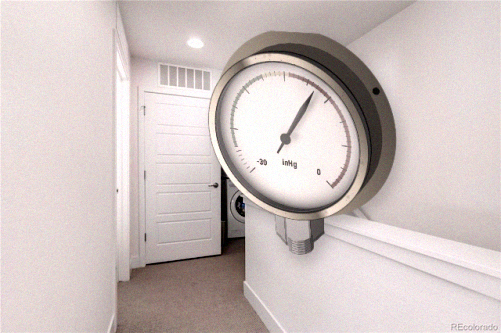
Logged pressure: **-11.5** inHg
